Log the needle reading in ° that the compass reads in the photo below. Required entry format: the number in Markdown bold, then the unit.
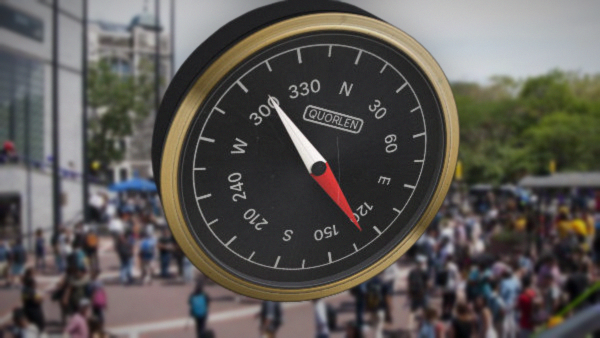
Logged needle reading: **127.5** °
